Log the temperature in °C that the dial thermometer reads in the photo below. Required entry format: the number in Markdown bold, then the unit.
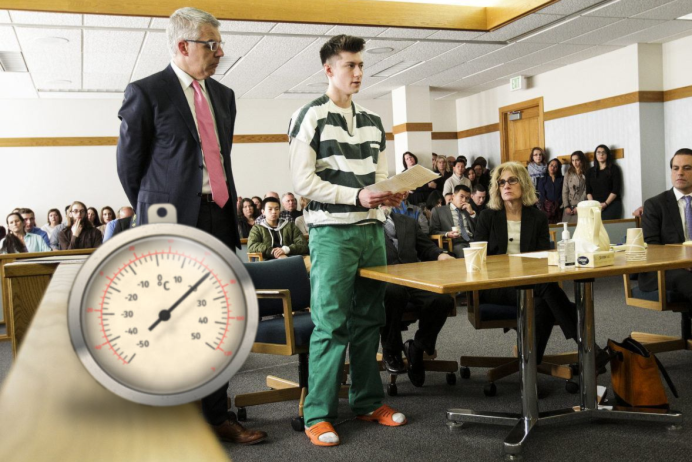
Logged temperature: **20** °C
